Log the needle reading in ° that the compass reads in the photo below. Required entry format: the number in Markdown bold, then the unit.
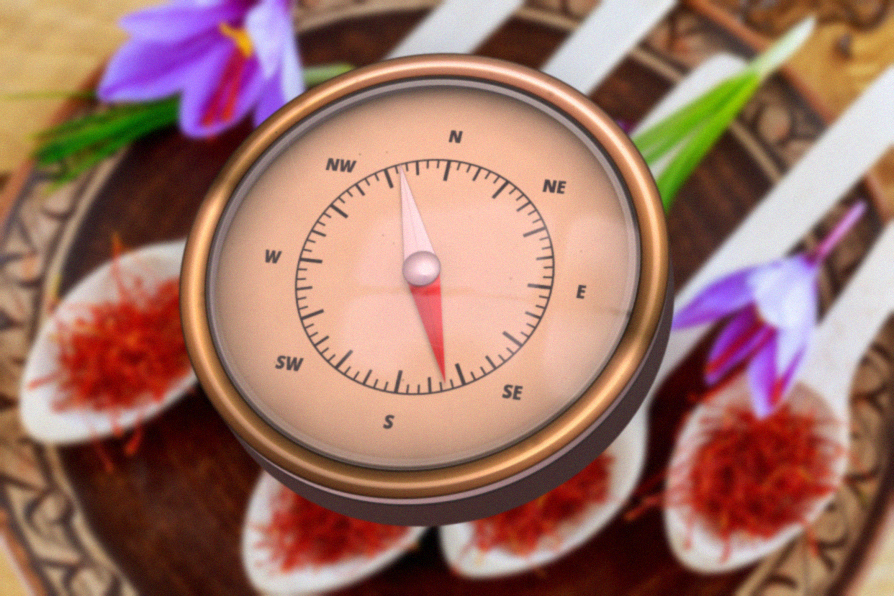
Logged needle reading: **157.5** °
